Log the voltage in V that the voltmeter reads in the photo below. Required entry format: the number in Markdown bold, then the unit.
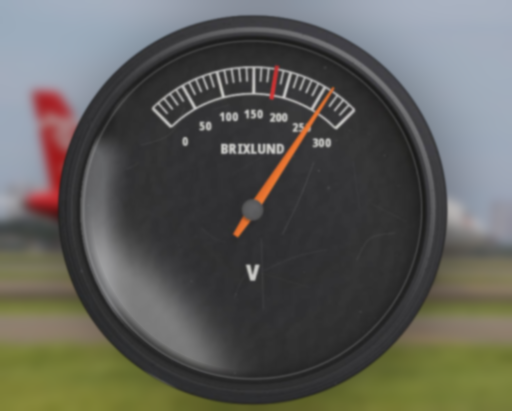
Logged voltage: **260** V
